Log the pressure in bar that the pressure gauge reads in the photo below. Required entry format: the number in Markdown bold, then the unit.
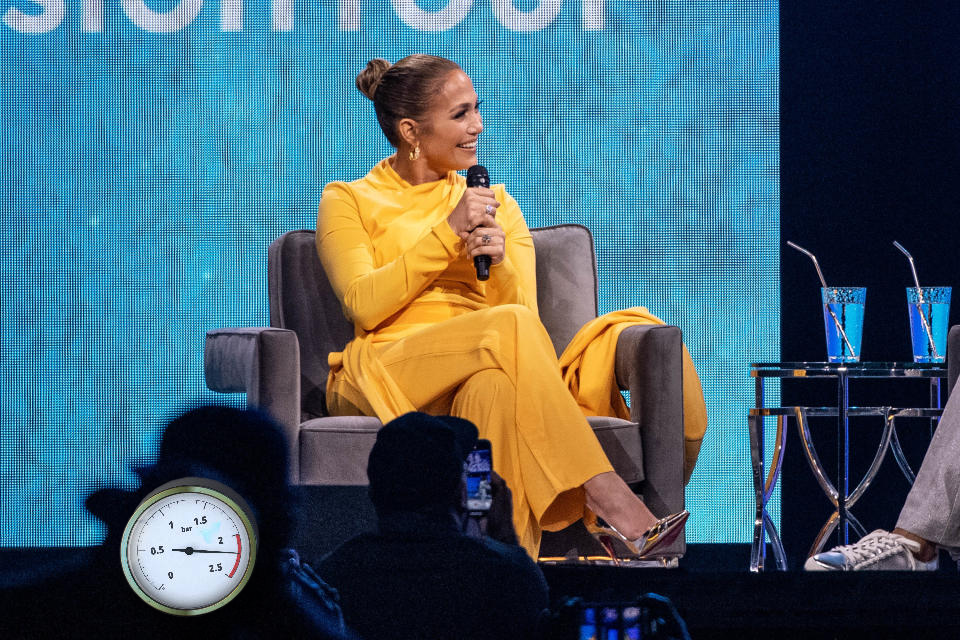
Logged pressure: **2.2** bar
